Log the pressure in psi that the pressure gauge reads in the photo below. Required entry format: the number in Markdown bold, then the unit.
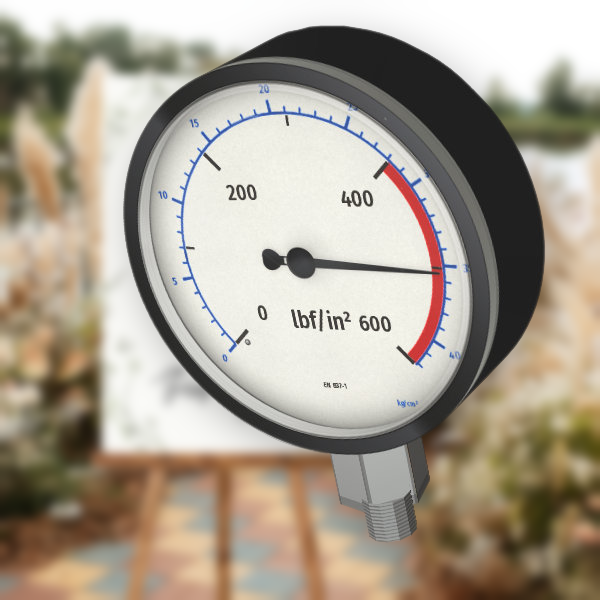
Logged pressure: **500** psi
